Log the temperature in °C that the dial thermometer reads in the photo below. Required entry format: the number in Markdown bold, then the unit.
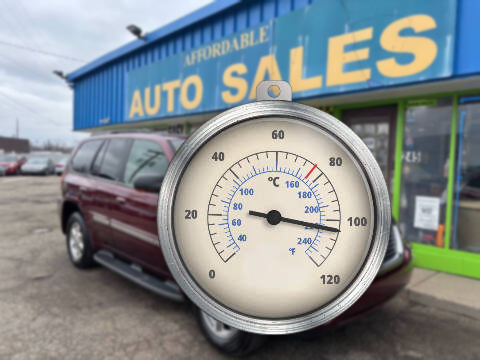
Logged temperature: **104** °C
